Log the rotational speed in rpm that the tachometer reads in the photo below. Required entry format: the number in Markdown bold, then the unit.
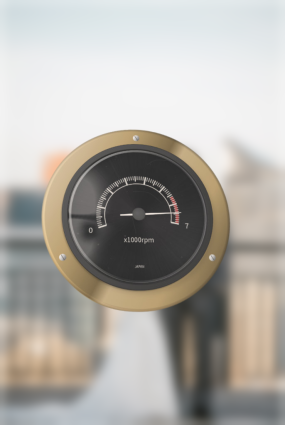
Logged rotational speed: **6500** rpm
